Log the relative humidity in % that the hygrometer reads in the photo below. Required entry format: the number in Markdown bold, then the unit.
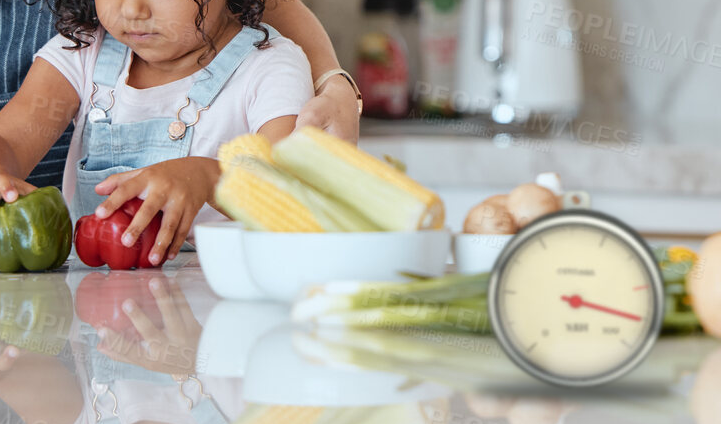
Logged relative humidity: **90** %
